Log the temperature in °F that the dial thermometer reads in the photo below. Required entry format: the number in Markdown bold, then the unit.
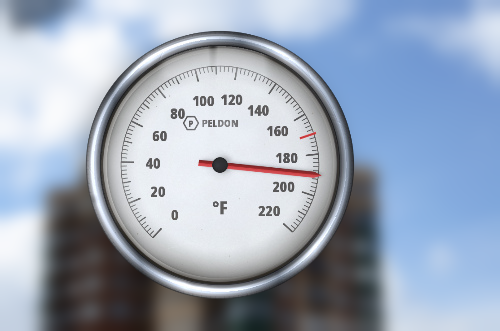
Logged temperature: **190** °F
